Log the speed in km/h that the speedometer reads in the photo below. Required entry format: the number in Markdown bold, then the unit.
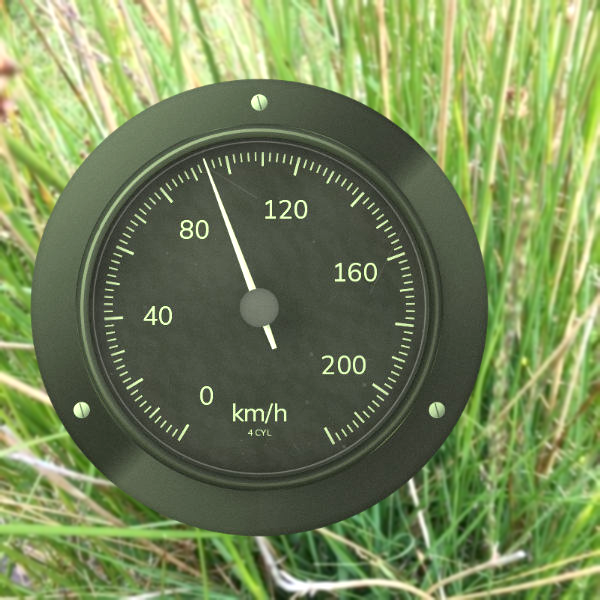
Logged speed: **94** km/h
